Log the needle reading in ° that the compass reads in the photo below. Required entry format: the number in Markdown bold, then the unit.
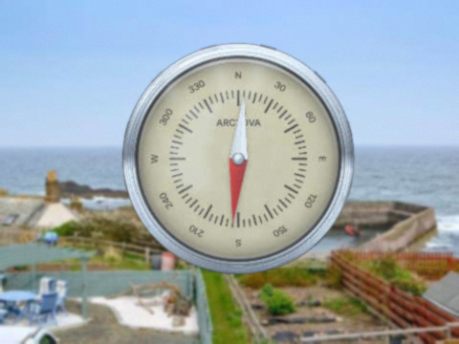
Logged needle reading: **185** °
